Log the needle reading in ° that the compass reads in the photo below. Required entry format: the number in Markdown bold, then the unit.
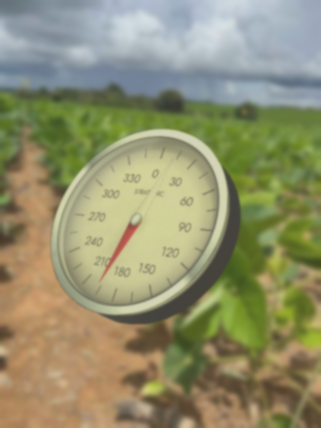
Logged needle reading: **195** °
